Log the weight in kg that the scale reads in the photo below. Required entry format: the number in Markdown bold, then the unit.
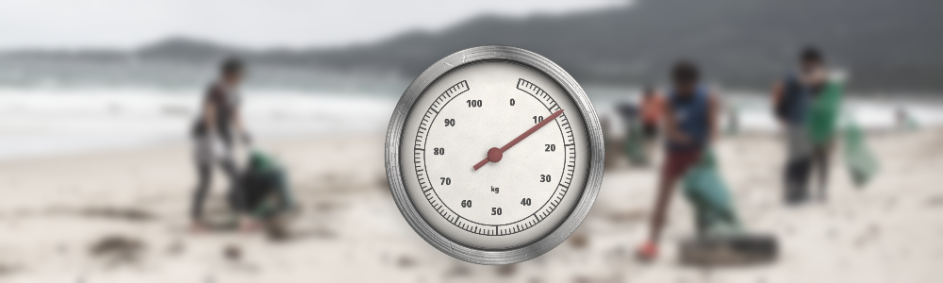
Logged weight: **12** kg
